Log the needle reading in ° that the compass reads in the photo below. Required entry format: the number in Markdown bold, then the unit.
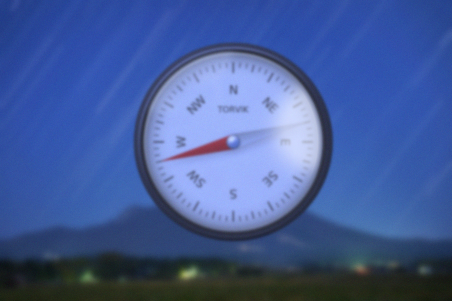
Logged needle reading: **255** °
